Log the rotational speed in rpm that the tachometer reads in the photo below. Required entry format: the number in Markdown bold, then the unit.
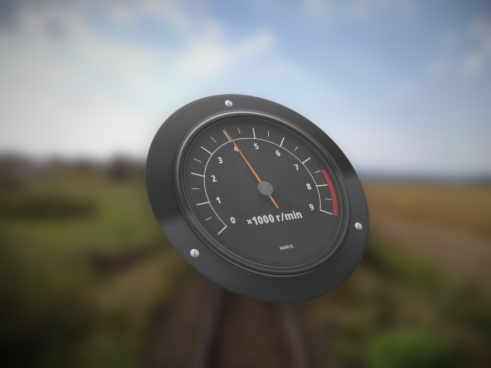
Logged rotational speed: **4000** rpm
